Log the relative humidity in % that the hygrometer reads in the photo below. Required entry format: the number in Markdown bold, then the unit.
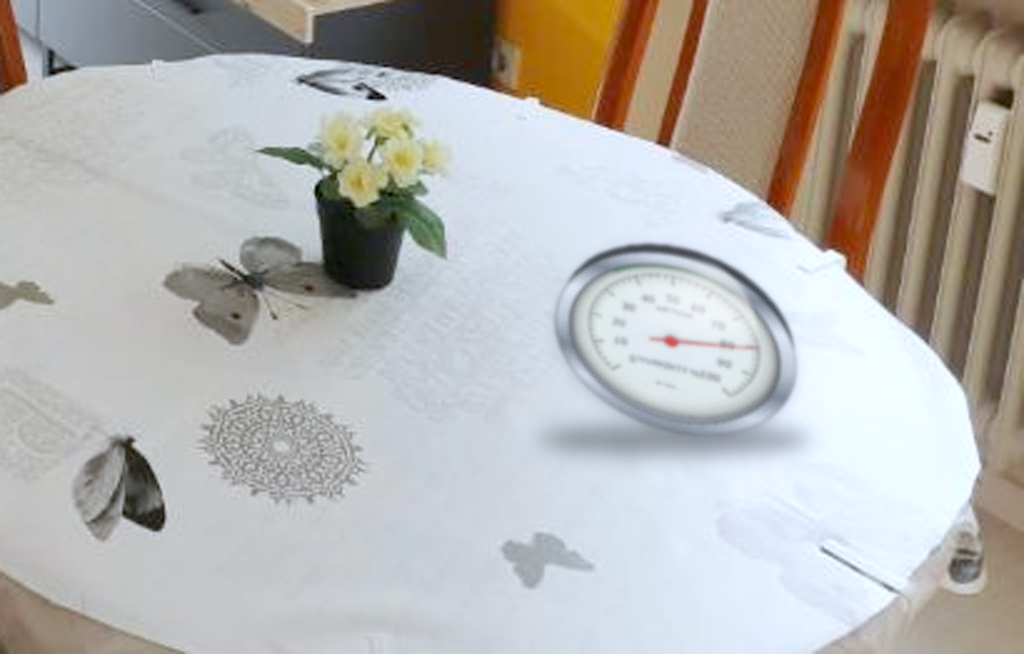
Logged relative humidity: **80** %
